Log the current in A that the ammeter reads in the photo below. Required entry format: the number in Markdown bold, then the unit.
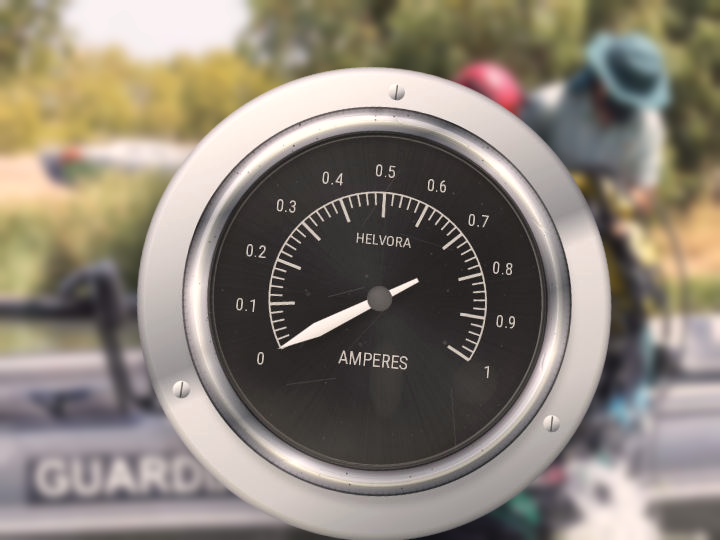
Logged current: **0** A
